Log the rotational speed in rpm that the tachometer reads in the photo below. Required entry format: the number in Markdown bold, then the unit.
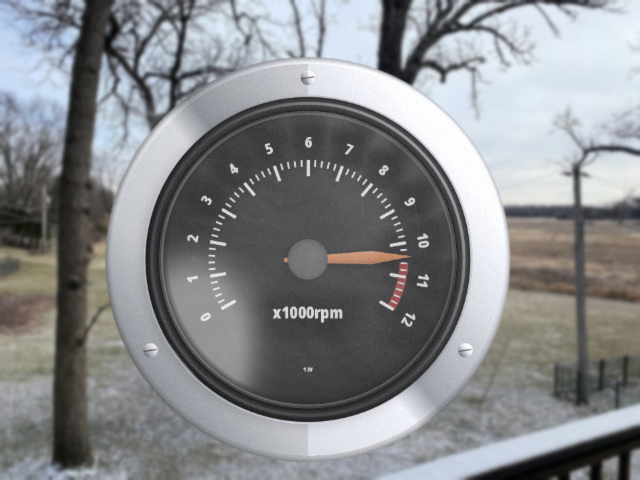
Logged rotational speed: **10400** rpm
